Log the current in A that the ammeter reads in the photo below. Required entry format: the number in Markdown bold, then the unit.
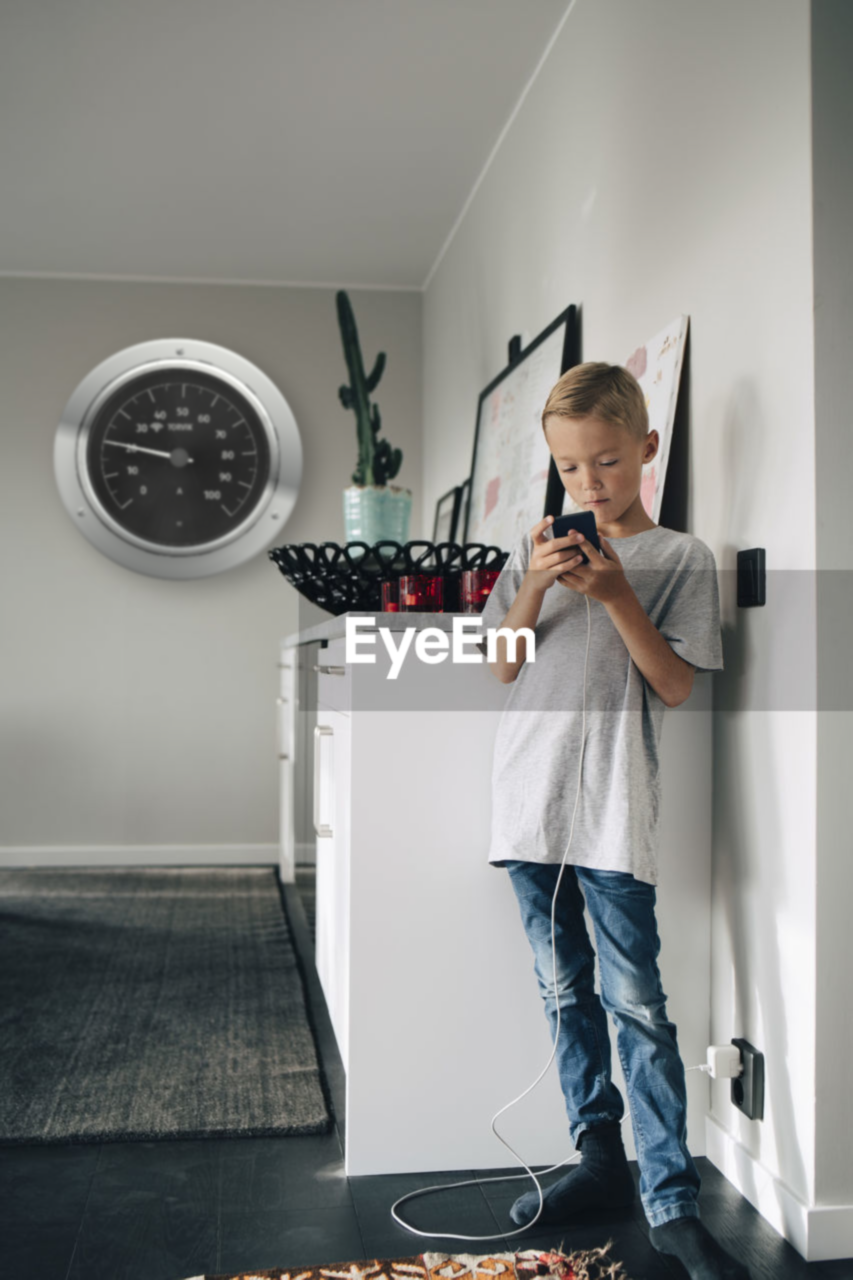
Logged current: **20** A
